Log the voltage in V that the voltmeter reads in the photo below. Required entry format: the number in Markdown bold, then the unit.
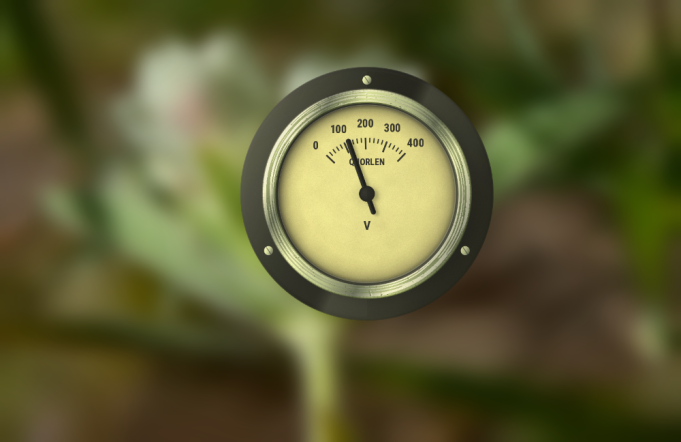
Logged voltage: **120** V
